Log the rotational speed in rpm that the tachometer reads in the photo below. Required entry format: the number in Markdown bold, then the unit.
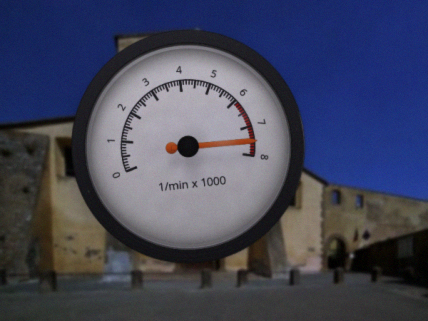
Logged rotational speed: **7500** rpm
